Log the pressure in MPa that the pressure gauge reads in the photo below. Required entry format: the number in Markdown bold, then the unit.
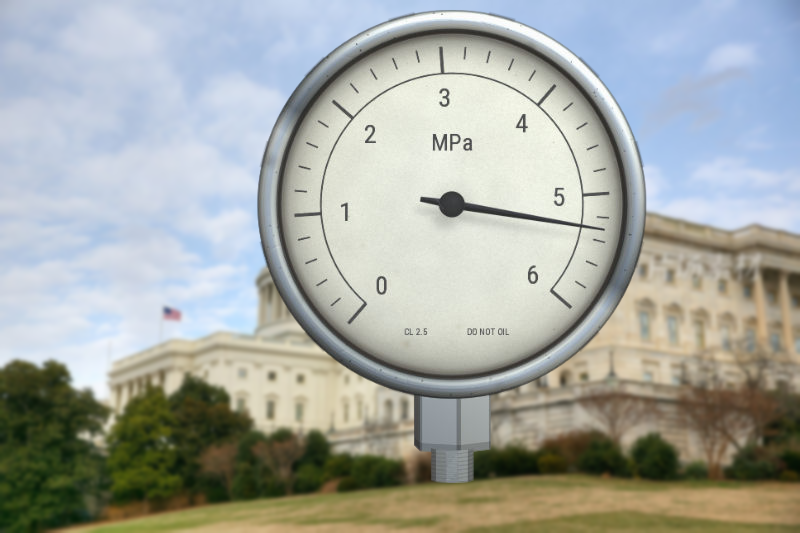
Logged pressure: **5.3** MPa
